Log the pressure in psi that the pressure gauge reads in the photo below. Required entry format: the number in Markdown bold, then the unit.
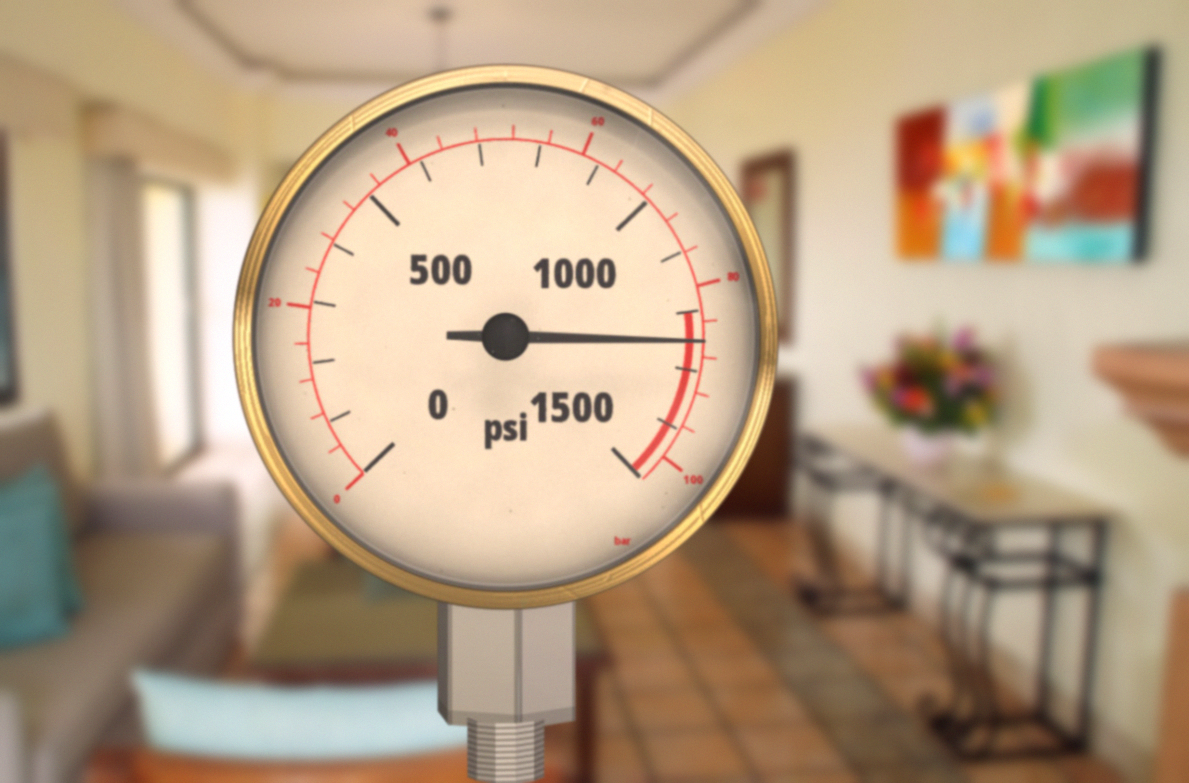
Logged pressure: **1250** psi
